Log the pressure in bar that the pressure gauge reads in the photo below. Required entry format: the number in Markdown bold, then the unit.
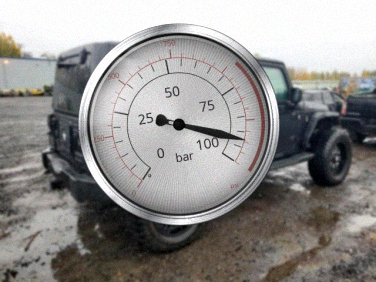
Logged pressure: **92.5** bar
